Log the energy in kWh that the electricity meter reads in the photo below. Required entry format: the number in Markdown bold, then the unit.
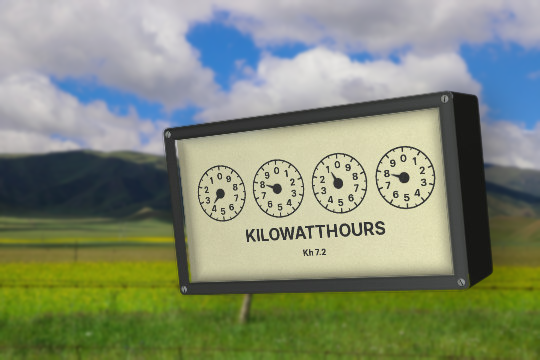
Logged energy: **3808** kWh
